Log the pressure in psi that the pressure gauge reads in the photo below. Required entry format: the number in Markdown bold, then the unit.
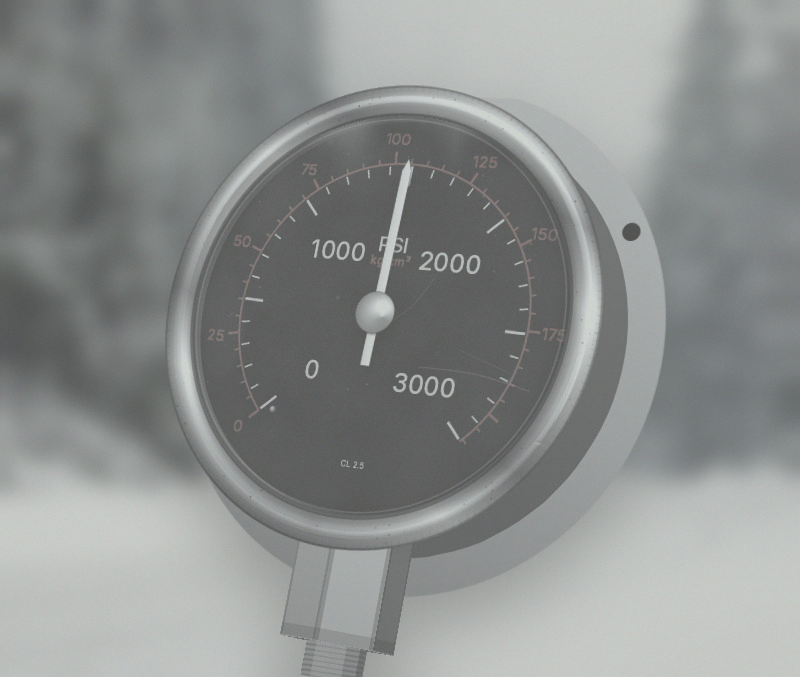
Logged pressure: **1500** psi
